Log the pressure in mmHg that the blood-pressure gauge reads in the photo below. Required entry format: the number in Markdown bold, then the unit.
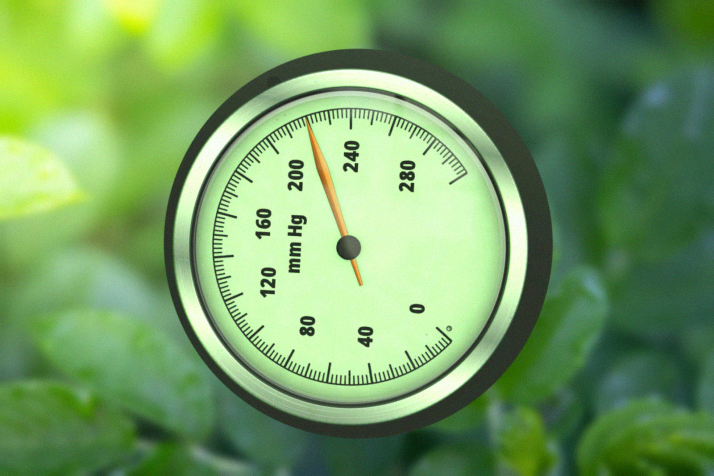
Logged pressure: **220** mmHg
